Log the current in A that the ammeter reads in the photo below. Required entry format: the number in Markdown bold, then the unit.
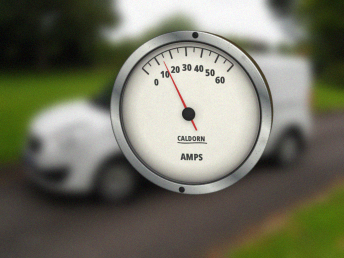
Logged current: **15** A
